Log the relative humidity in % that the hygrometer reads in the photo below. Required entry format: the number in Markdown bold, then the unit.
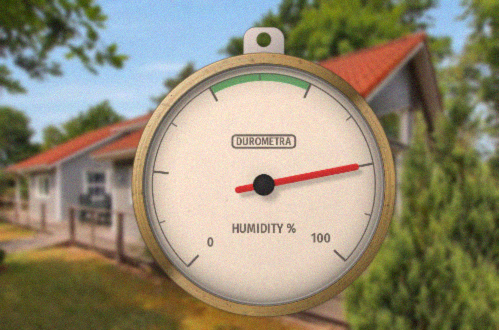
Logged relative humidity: **80** %
